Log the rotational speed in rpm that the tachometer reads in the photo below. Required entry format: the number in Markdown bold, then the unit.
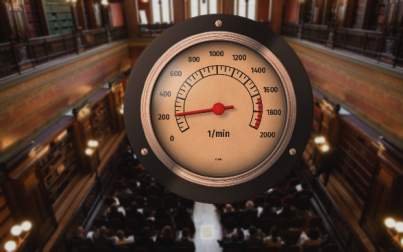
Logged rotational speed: **200** rpm
